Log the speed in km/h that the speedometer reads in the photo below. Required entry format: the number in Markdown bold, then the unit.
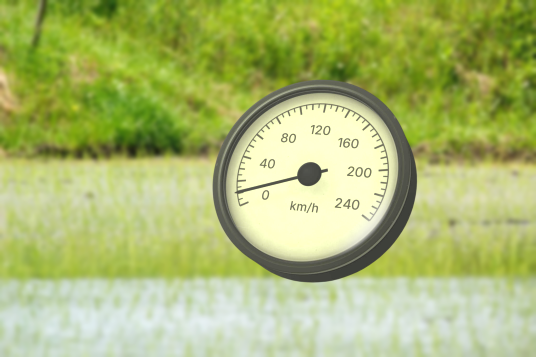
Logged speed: **10** km/h
